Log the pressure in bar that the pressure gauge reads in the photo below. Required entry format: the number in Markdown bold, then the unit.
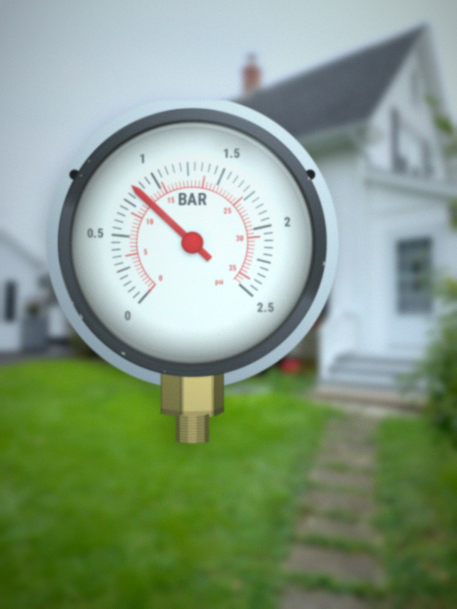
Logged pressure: **0.85** bar
